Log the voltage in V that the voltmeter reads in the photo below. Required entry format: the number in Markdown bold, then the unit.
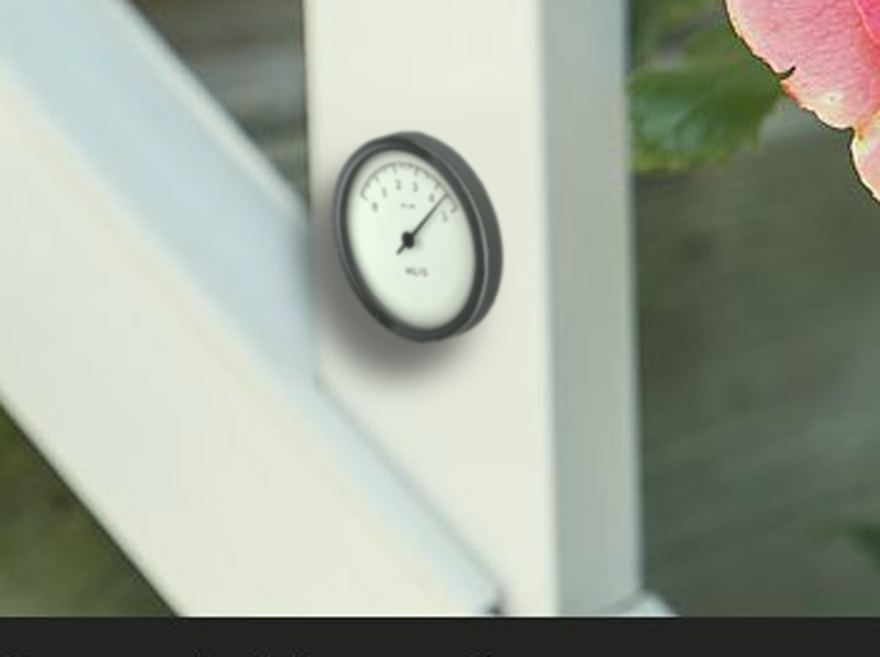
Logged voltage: **4.5** V
